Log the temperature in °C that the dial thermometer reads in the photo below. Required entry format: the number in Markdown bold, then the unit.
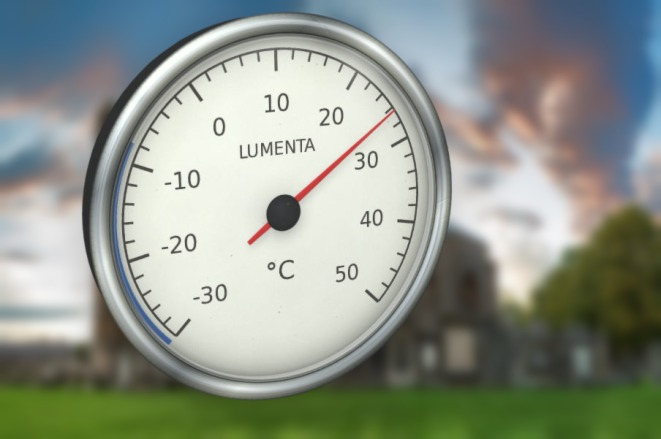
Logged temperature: **26** °C
